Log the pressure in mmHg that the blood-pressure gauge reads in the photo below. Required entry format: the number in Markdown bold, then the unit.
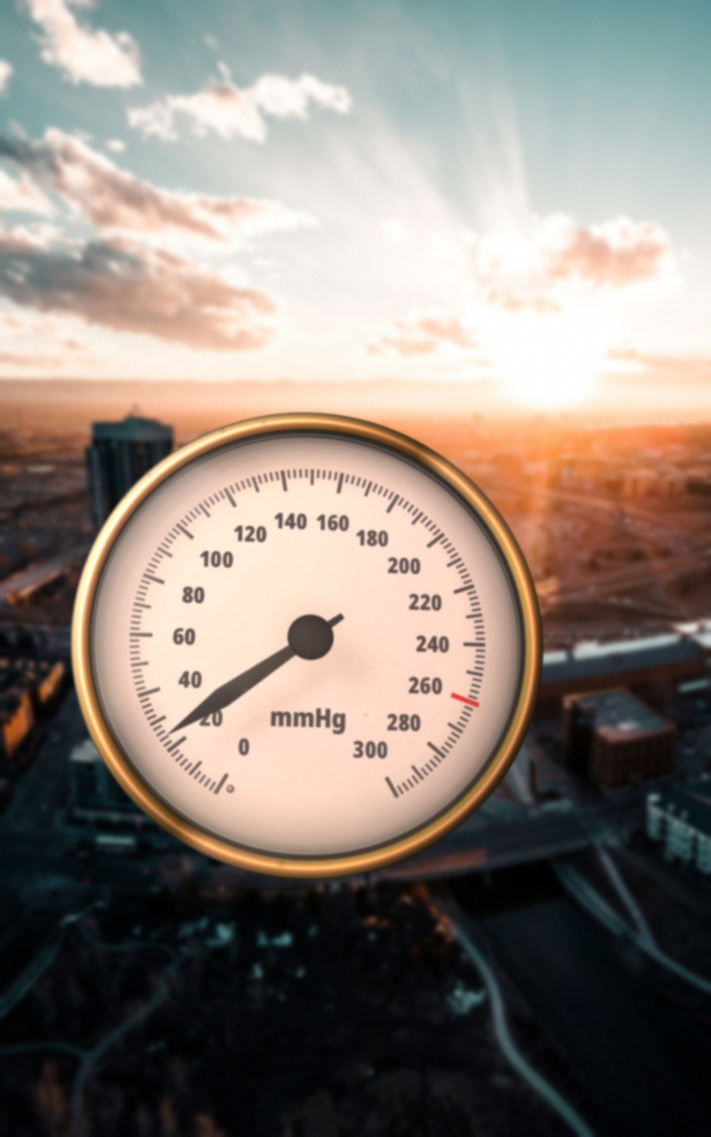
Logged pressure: **24** mmHg
